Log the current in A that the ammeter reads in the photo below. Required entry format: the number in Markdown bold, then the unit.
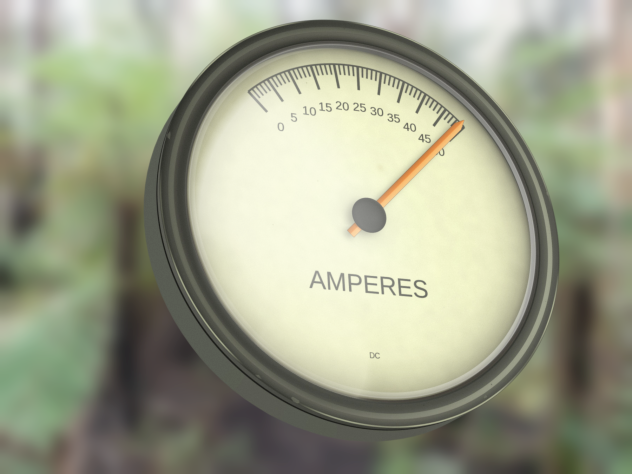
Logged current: **49** A
